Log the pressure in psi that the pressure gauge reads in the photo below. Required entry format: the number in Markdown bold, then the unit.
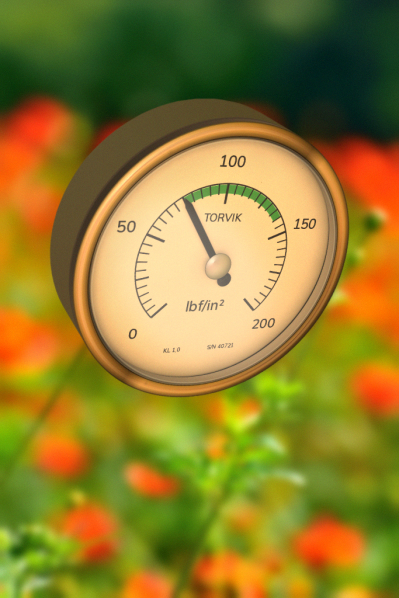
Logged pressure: **75** psi
